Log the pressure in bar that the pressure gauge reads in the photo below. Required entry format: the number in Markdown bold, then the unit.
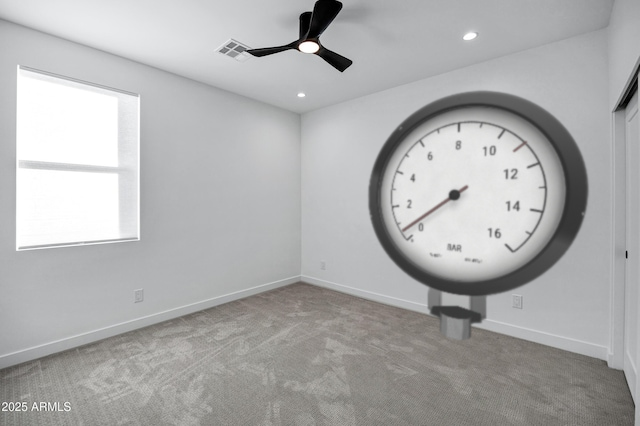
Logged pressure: **0.5** bar
